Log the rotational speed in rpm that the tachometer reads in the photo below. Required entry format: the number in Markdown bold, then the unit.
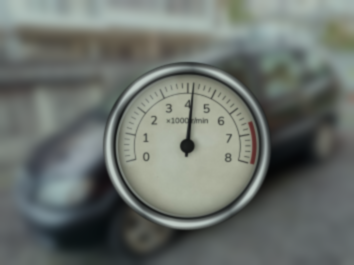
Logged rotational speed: **4200** rpm
